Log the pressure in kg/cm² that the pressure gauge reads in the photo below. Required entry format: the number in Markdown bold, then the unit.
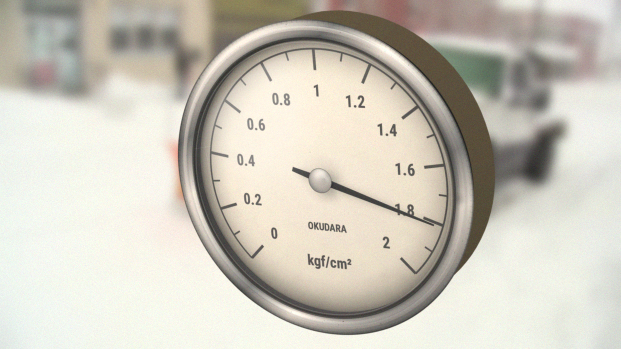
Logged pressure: **1.8** kg/cm²
